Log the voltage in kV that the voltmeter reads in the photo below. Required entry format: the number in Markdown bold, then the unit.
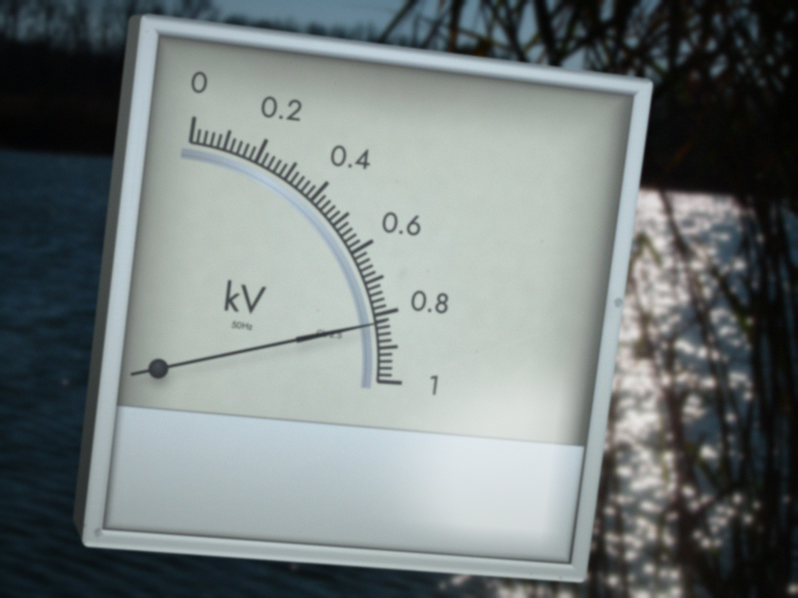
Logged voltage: **0.82** kV
